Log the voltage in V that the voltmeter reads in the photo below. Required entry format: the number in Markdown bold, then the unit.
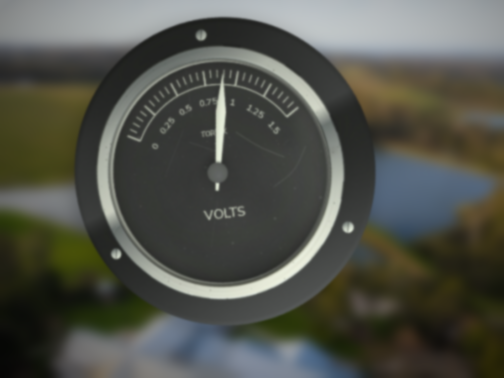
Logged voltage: **0.9** V
